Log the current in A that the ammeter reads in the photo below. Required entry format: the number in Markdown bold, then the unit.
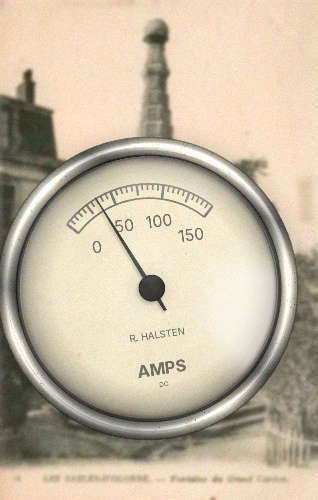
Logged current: **35** A
